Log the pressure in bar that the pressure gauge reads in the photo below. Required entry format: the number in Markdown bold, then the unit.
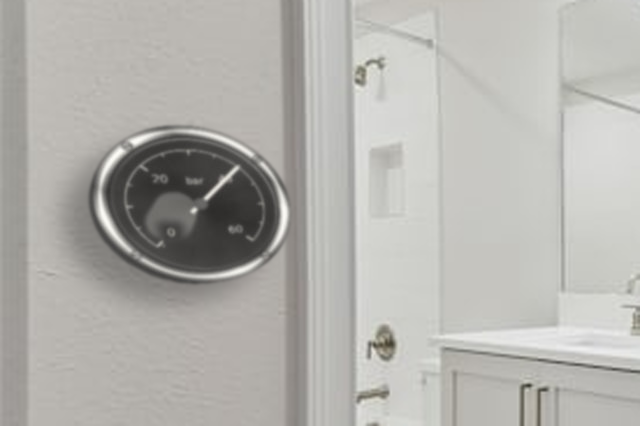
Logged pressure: **40** bar
